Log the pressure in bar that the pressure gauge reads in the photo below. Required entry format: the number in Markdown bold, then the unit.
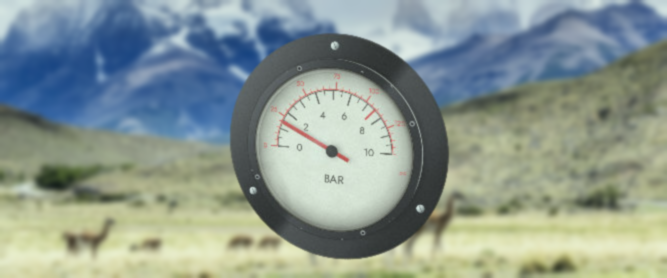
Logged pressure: **1.5** bar
